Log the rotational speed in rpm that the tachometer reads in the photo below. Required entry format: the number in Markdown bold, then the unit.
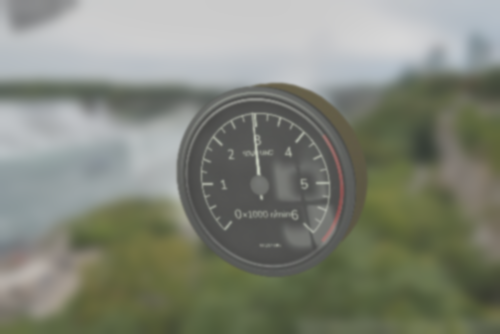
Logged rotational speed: **3000** rpm
